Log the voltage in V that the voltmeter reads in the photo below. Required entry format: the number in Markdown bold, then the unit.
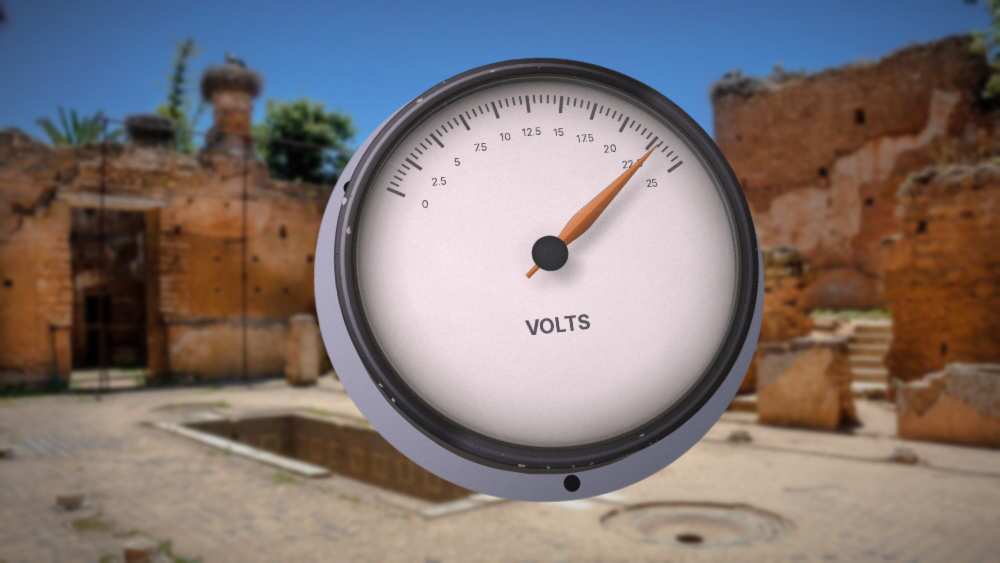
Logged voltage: **23** V
